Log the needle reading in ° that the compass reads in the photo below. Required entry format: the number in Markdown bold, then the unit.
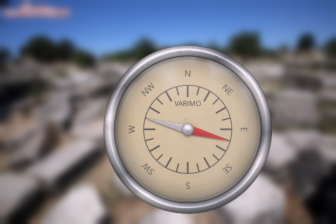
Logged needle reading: **105** °
